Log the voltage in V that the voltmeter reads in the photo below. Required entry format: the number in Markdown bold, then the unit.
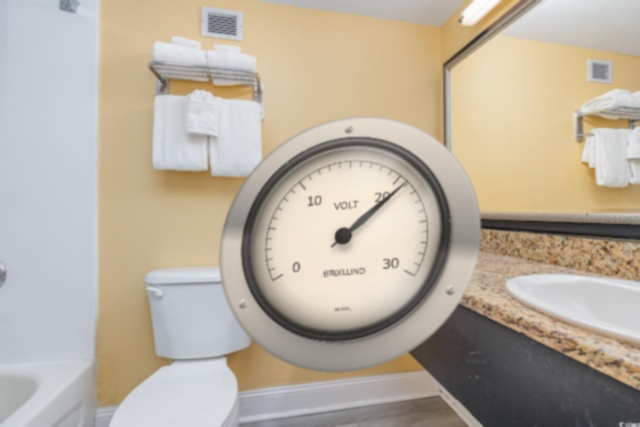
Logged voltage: **21** V
